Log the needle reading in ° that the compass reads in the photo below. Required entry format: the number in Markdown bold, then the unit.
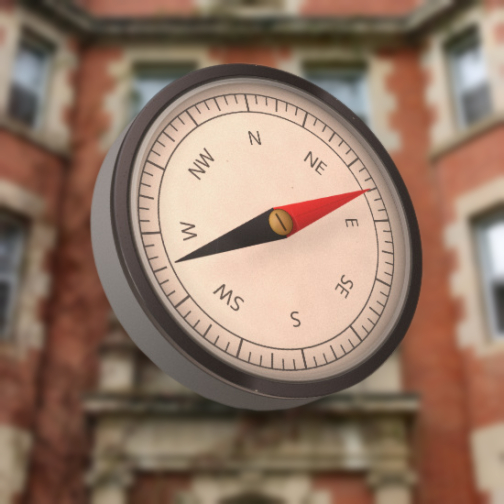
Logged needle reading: **75** °
